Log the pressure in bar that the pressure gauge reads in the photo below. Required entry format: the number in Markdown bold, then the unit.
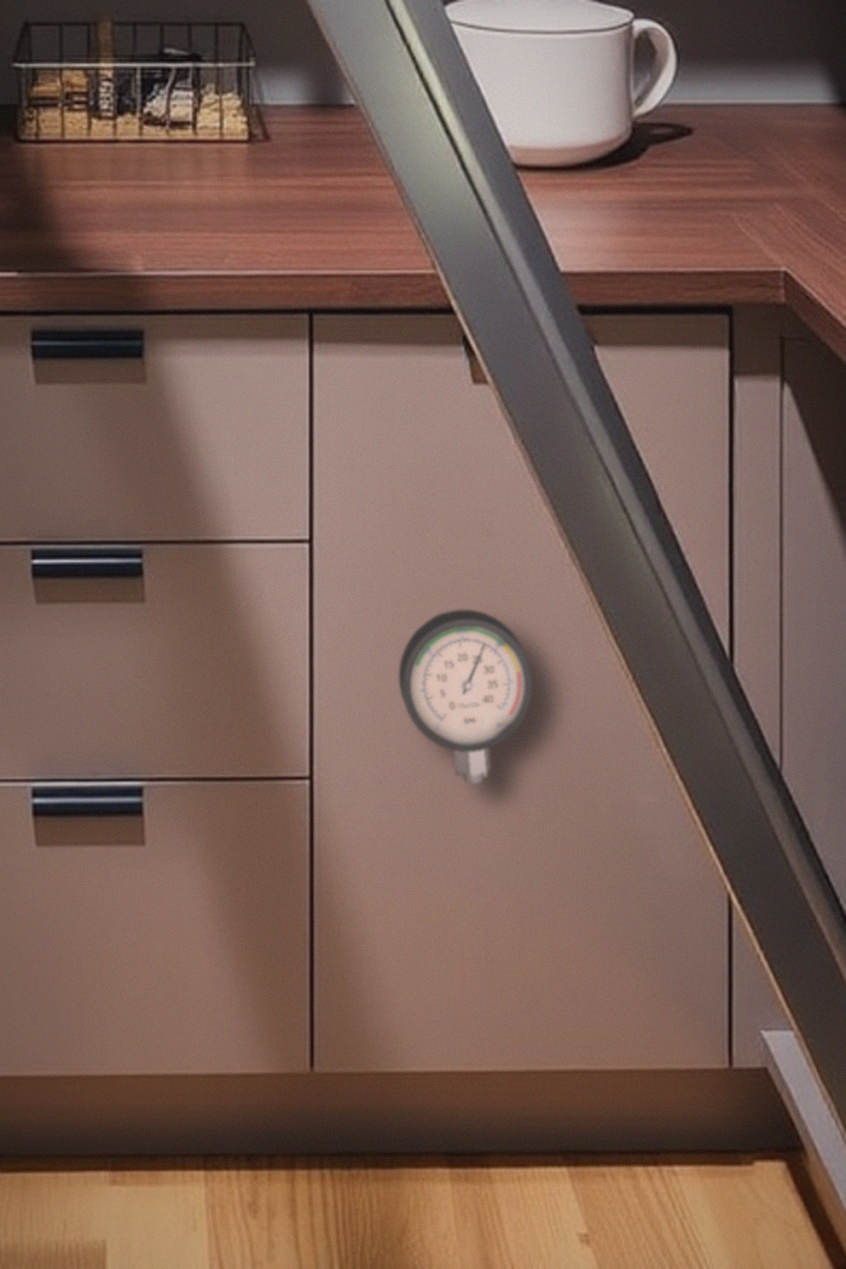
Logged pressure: **25** bar
